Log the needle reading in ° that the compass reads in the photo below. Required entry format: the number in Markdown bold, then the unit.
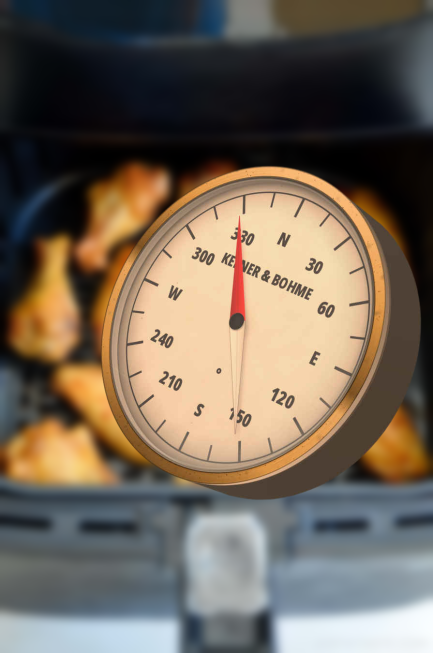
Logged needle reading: **330** °
